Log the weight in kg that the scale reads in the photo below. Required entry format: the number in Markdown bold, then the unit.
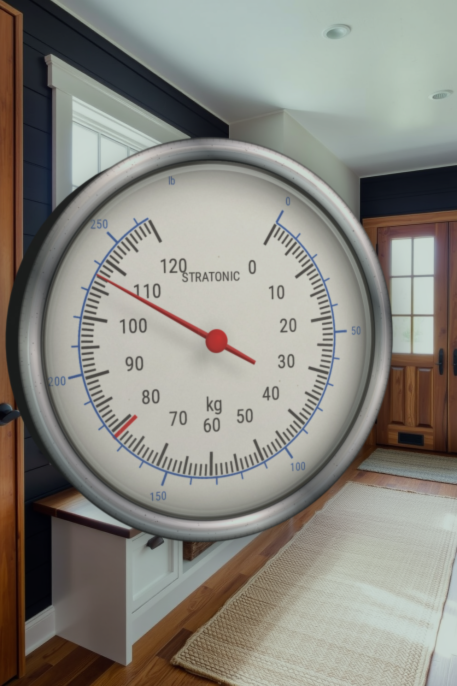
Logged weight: **107** kg
